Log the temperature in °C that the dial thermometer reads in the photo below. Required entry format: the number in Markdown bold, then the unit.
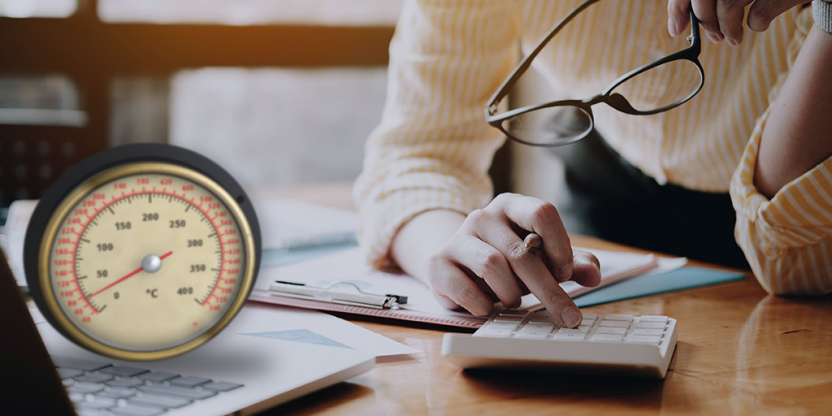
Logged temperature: **25** °C
